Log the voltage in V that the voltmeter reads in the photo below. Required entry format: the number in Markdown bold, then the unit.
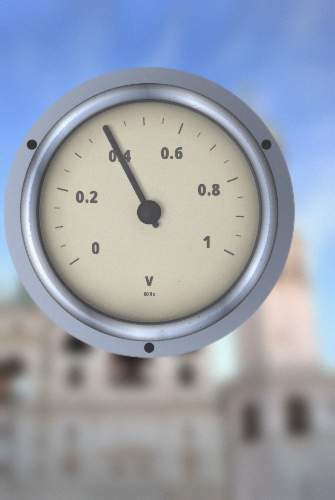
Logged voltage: **0.4** V
